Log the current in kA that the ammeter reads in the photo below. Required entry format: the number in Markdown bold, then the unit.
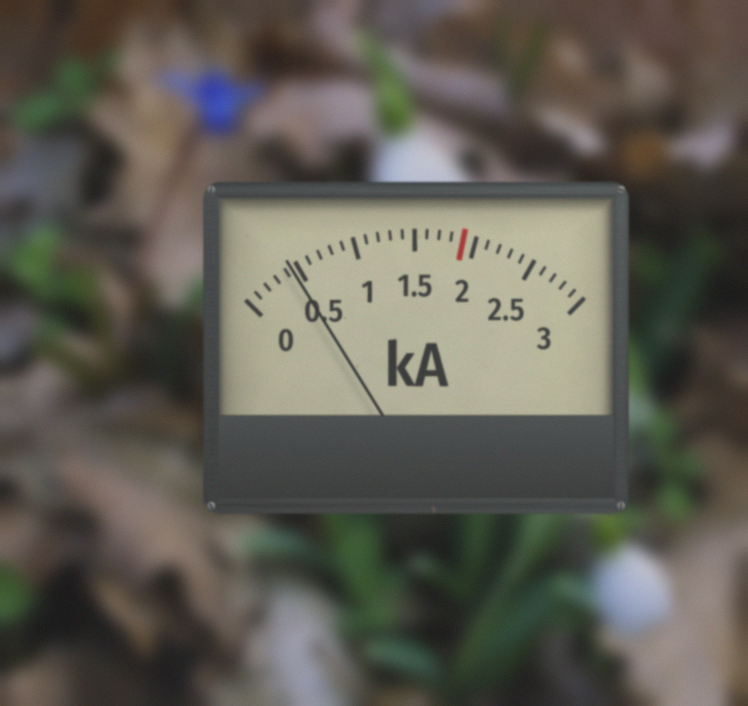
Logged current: **0.45** kA
